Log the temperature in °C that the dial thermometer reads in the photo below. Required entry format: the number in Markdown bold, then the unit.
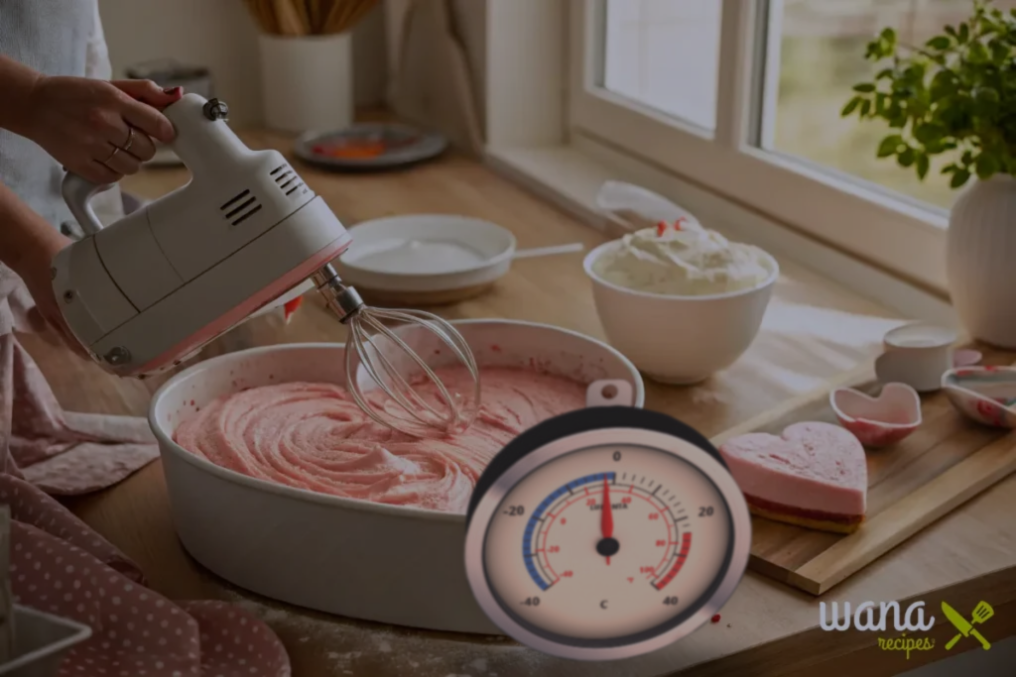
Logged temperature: **-2** °C
